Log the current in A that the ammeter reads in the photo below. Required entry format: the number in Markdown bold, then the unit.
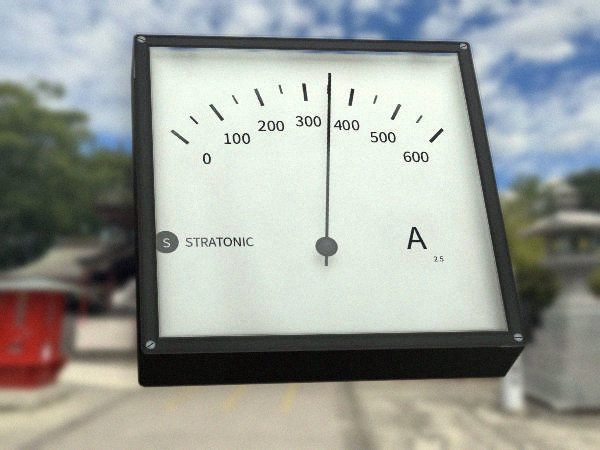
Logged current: **350** A
